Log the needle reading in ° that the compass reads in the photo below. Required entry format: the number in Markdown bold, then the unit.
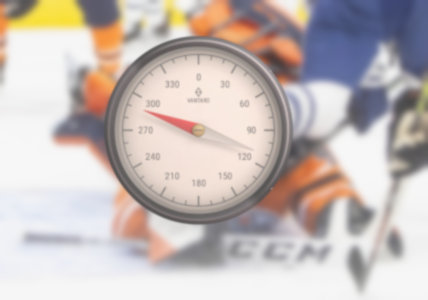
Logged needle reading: **290** °
